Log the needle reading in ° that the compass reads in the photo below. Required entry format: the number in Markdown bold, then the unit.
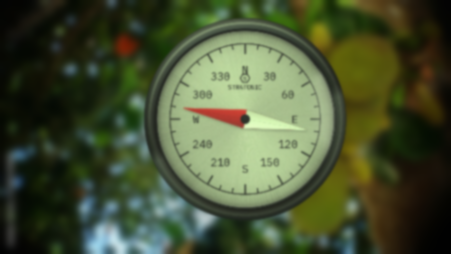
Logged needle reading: **280** °
